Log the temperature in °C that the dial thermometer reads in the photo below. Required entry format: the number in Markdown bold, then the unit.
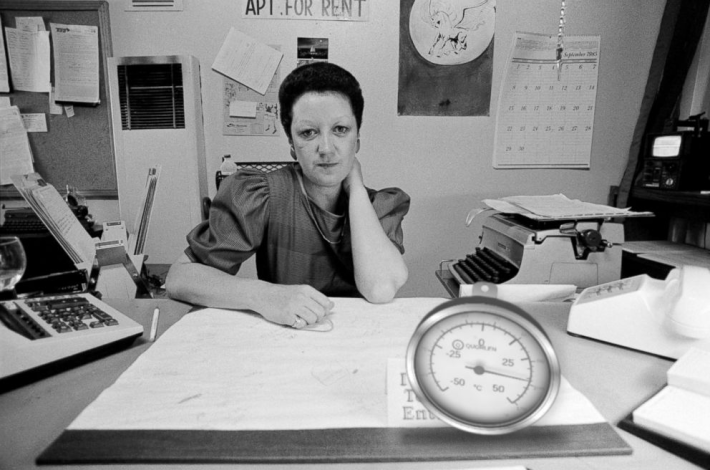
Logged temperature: **35** °C
